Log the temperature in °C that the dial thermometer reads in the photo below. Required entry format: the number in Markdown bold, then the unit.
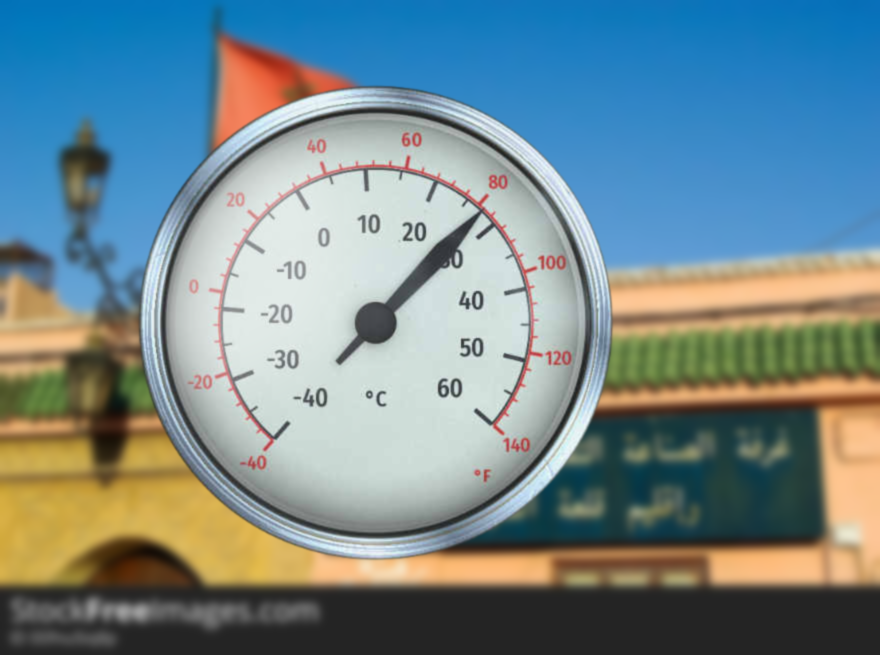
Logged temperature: **27.5** °C
